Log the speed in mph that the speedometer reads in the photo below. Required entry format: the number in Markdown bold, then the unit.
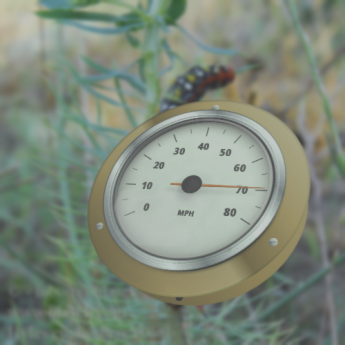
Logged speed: **70** mph
